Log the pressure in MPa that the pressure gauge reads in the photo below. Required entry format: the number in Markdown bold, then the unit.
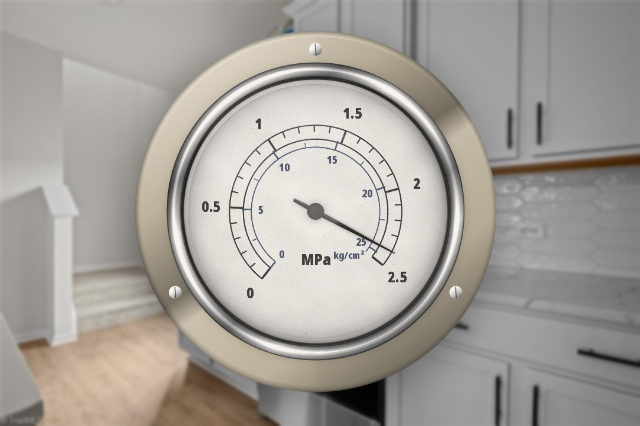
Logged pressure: **2.4** MPa
